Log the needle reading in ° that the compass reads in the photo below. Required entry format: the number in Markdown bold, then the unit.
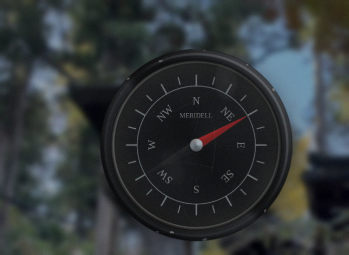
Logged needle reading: **60** °
